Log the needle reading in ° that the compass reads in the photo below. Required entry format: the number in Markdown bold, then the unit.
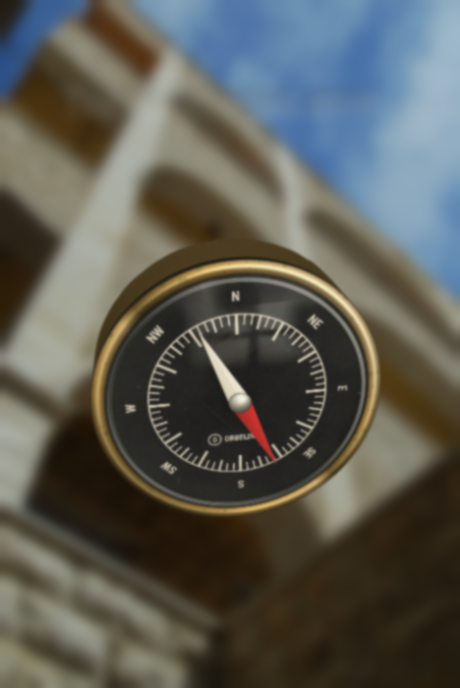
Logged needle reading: **155** °
